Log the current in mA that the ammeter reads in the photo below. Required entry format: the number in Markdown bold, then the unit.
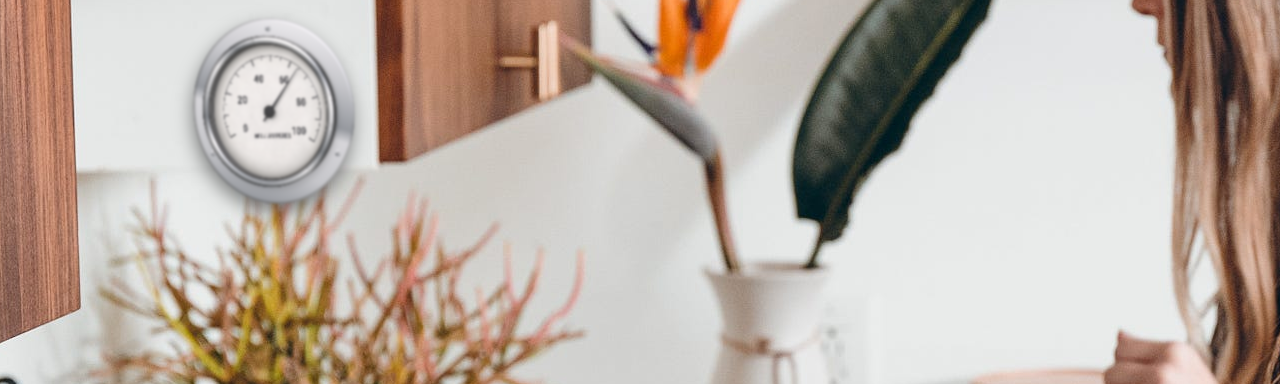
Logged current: **65** mA
